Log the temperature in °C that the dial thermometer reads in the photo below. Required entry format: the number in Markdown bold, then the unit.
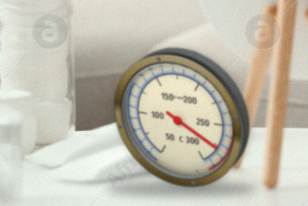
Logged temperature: **275** °C
